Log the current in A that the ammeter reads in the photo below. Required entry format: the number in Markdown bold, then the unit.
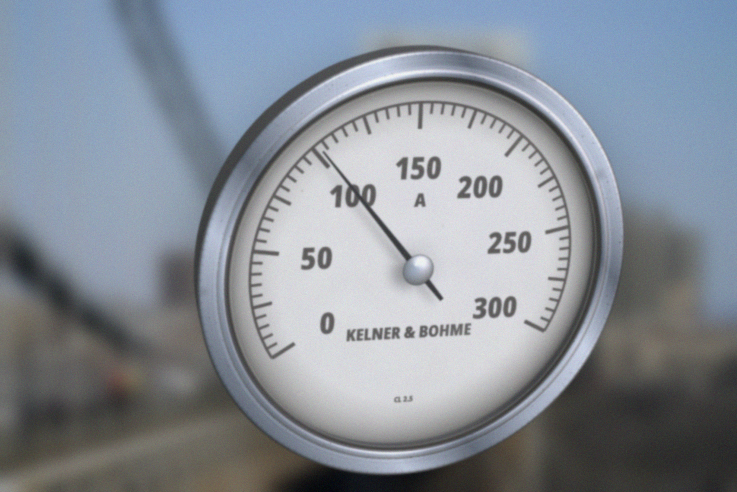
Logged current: **102.5** A
